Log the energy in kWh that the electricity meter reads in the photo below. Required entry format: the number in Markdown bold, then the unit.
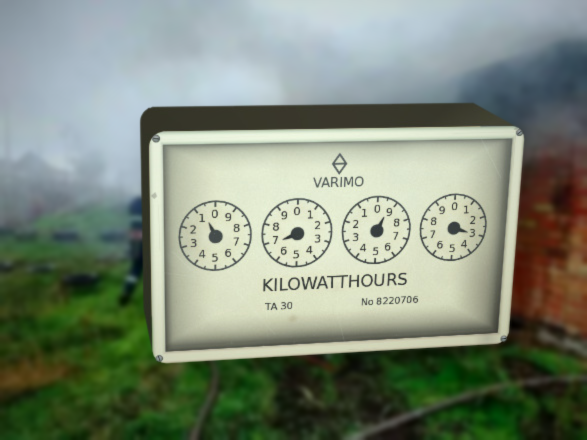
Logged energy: **693** kWh
